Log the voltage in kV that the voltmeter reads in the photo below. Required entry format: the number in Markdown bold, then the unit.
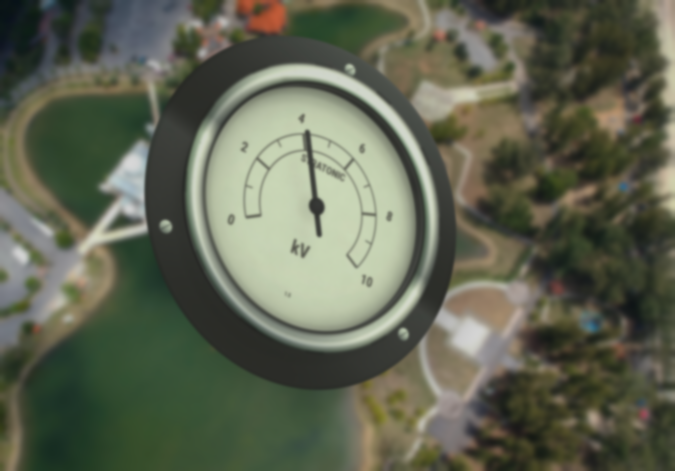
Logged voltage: **4** kV
